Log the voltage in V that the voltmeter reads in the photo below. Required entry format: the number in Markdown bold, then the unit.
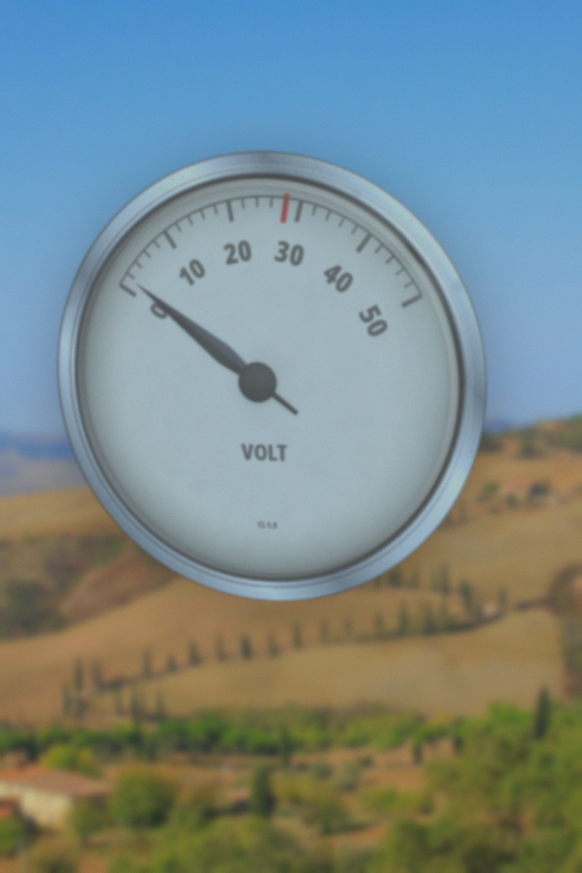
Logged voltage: **2** V
